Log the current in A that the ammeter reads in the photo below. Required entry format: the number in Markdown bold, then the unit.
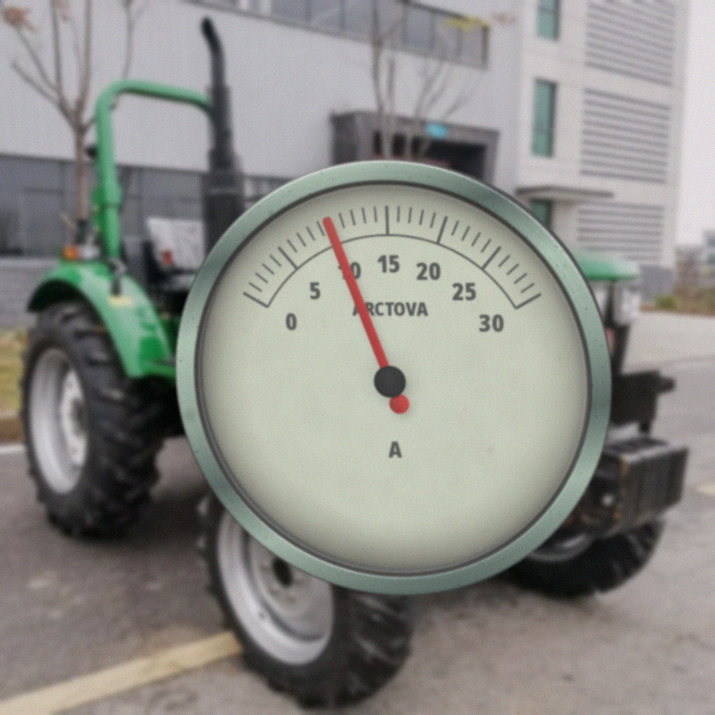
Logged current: **10** A
